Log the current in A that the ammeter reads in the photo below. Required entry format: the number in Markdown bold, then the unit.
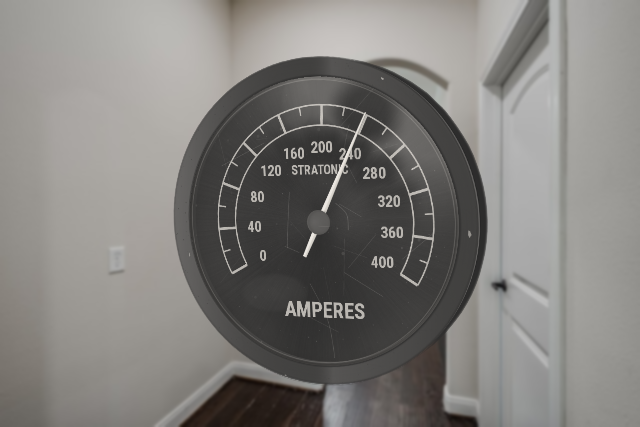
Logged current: **240** A
